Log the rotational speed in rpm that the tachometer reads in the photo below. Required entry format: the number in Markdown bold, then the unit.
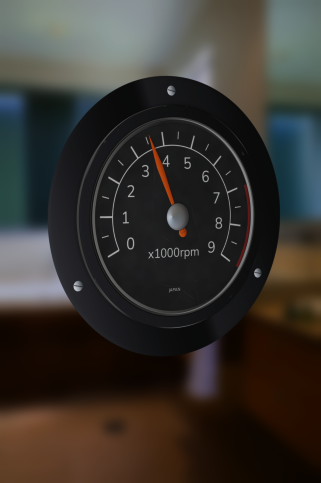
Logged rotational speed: **3500** rpm
